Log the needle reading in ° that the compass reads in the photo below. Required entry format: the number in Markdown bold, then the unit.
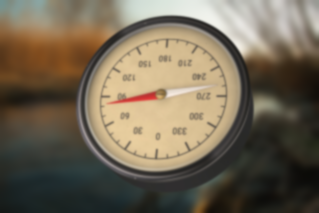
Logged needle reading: **80** °
